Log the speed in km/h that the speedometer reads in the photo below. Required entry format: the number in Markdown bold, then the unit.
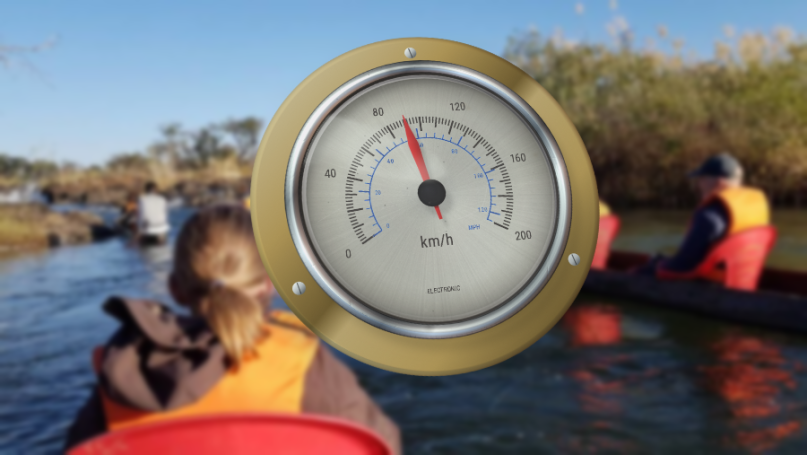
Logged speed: **90** km/h
